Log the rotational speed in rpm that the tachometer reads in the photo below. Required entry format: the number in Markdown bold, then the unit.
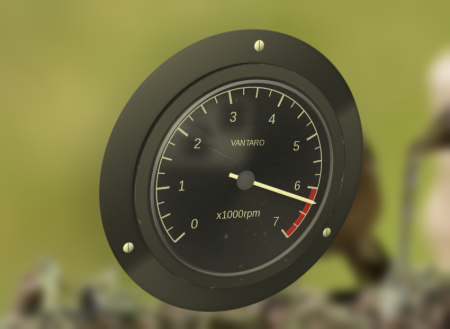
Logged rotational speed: **6250** rpm
